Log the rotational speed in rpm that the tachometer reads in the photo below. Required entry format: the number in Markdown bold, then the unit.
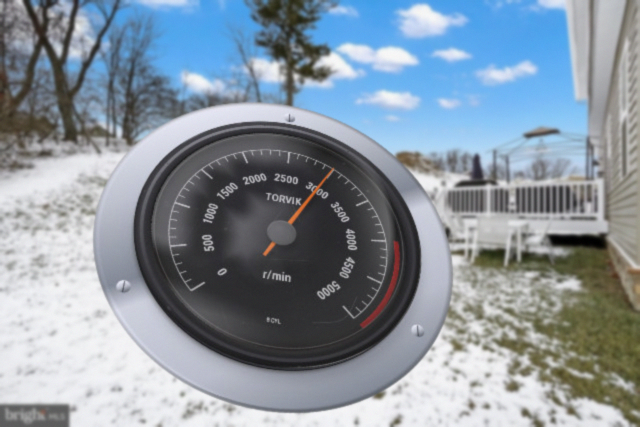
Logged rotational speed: **3000** rpm
